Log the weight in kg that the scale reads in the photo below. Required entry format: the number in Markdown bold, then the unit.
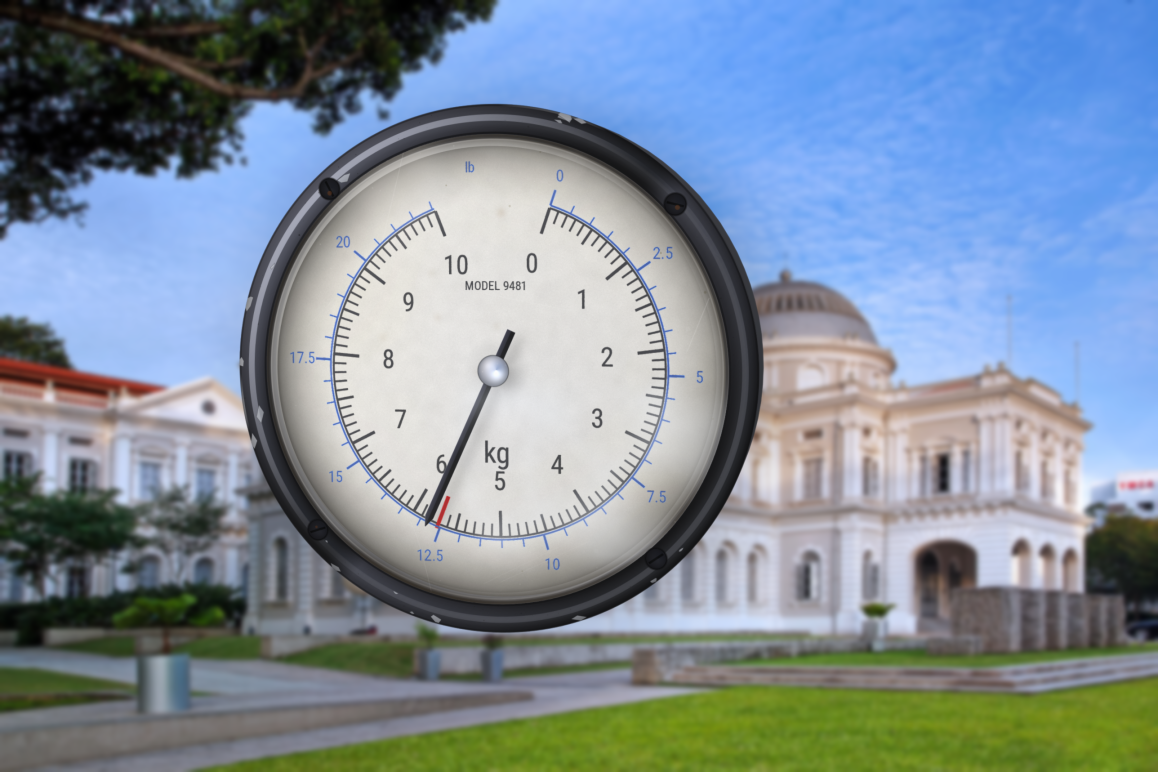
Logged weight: **5.8** kg
